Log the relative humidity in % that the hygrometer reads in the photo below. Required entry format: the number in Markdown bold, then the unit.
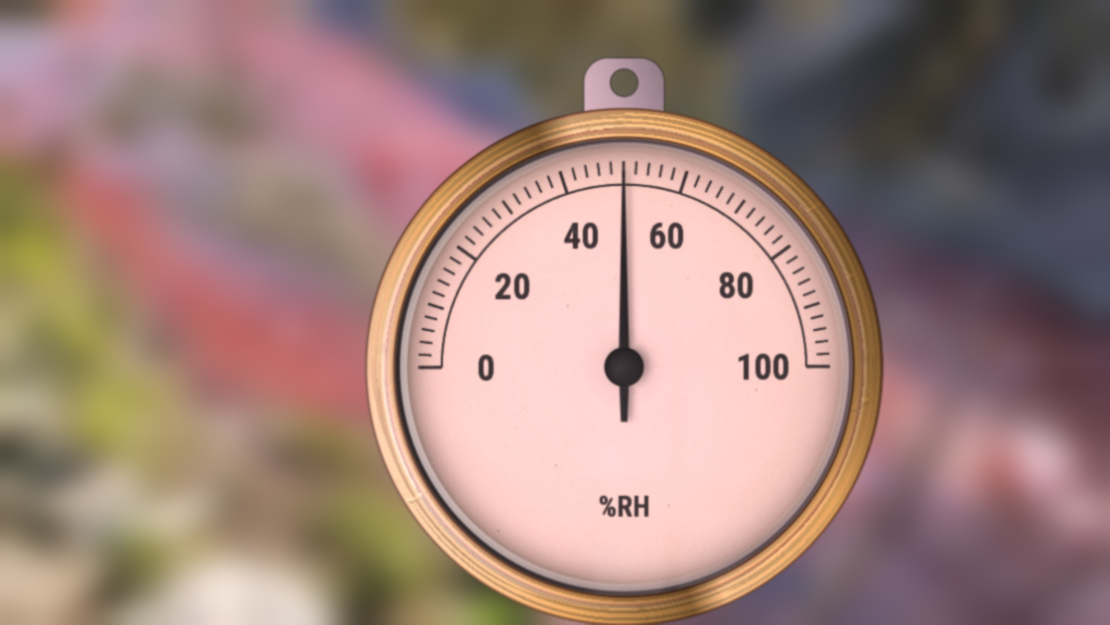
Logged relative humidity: **50** %
